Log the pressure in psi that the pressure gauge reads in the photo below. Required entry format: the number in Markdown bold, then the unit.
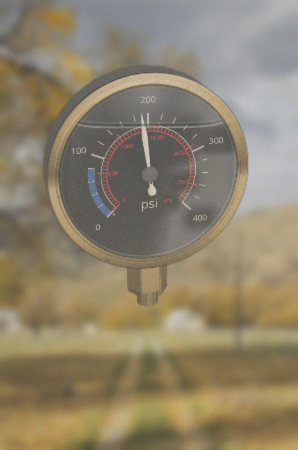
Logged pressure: **190** psi
